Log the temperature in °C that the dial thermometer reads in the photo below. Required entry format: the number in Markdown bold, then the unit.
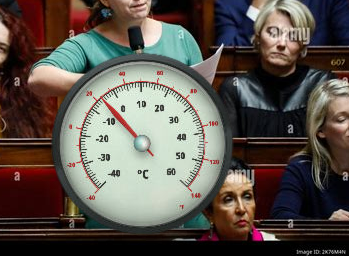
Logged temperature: **-5** °C
